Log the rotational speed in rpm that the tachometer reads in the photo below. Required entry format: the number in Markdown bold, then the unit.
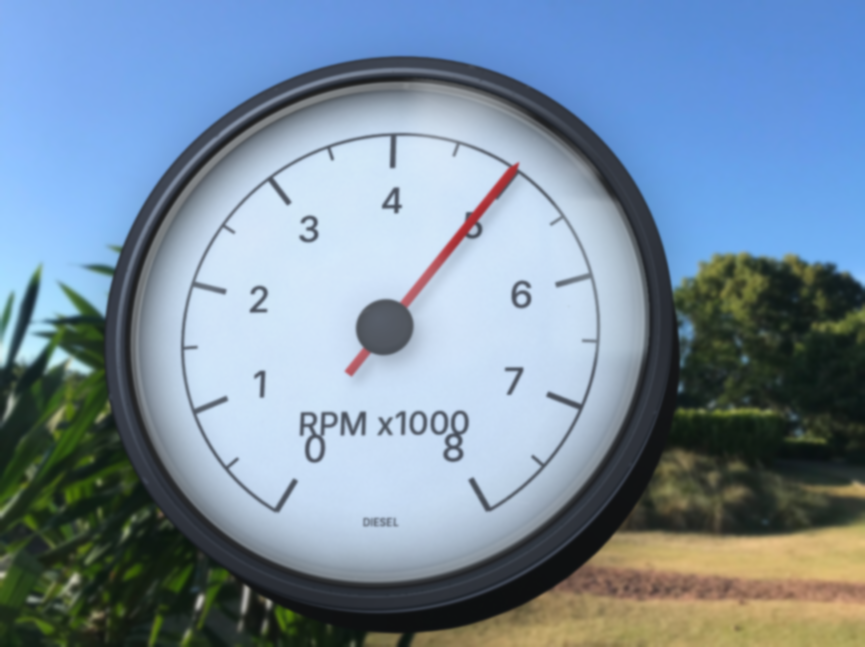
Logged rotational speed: **5000** rpm
